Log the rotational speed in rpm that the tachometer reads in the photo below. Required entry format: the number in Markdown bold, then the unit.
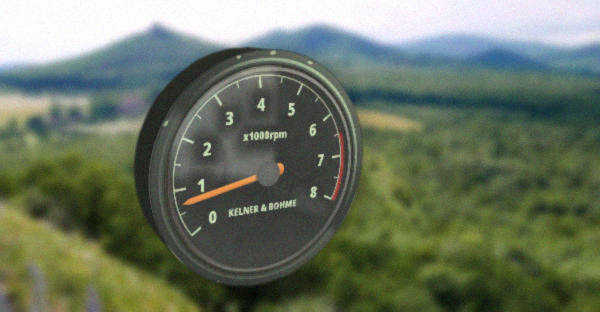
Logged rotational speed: **750** rpm
